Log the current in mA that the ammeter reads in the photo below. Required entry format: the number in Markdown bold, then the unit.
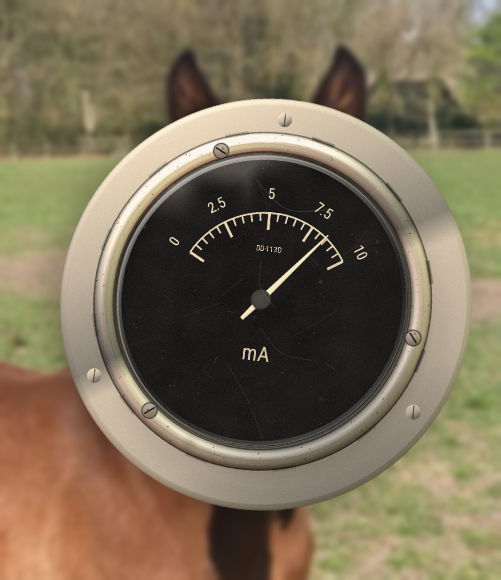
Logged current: **8.5** mA
